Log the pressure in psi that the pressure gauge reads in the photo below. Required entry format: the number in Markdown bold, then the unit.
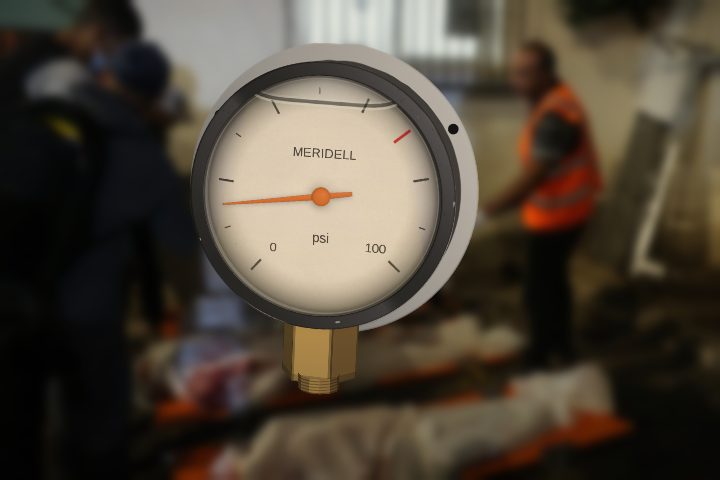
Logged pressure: **15** psi
